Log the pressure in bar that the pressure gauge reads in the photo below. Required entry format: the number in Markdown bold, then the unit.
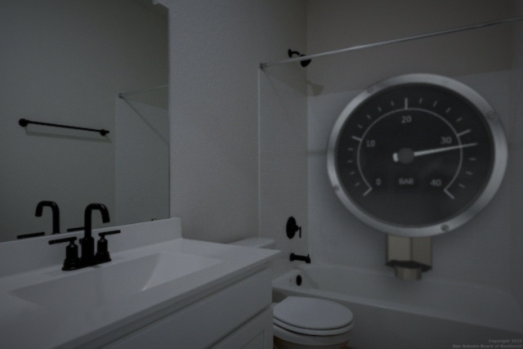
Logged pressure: **32** bar
